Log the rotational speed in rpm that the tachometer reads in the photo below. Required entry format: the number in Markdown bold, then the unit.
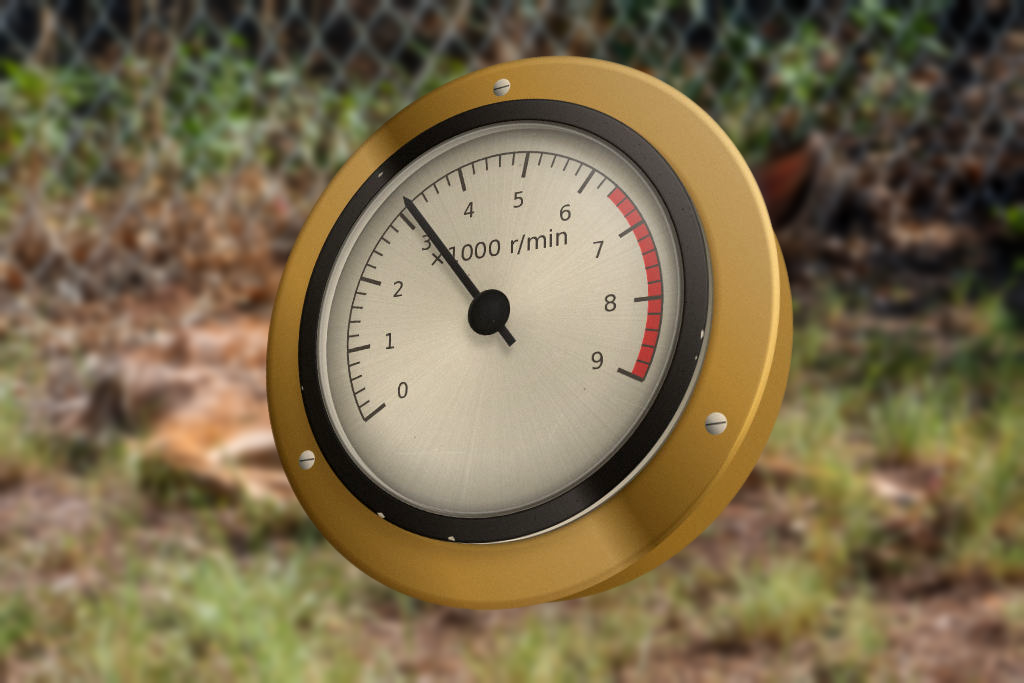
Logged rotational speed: **3200** rpm
